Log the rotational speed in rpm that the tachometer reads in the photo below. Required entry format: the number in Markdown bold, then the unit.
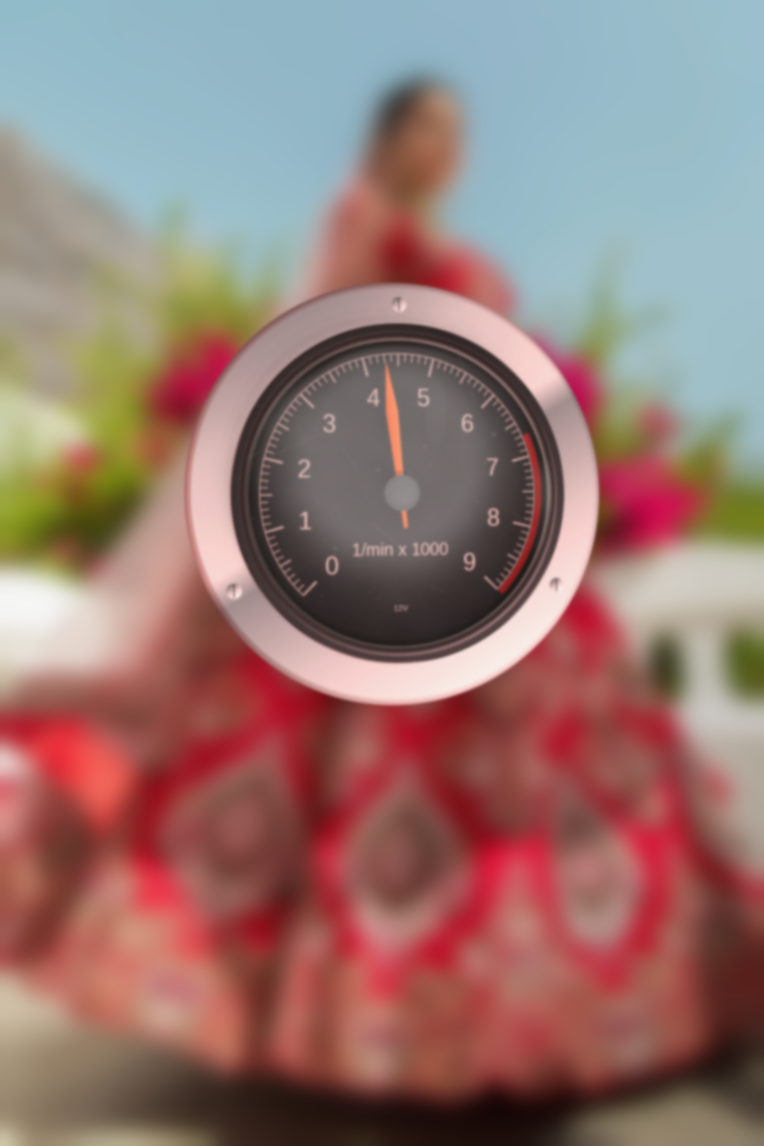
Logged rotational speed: **4300** rpm
